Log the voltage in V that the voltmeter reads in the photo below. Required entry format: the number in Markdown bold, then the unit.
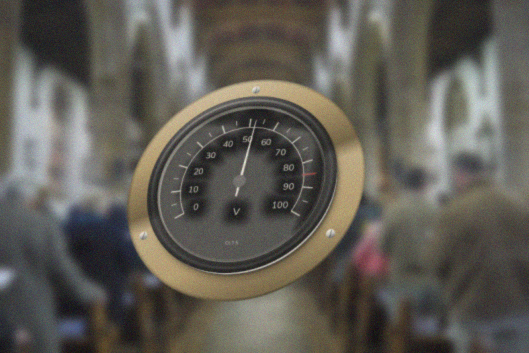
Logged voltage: **52.5** V
